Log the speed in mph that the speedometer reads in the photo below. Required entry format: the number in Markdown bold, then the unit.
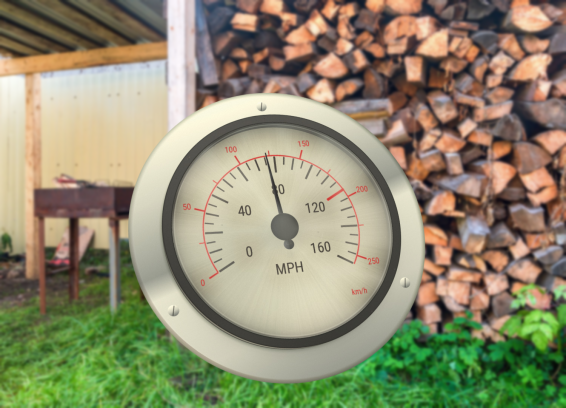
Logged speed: **75** mph
